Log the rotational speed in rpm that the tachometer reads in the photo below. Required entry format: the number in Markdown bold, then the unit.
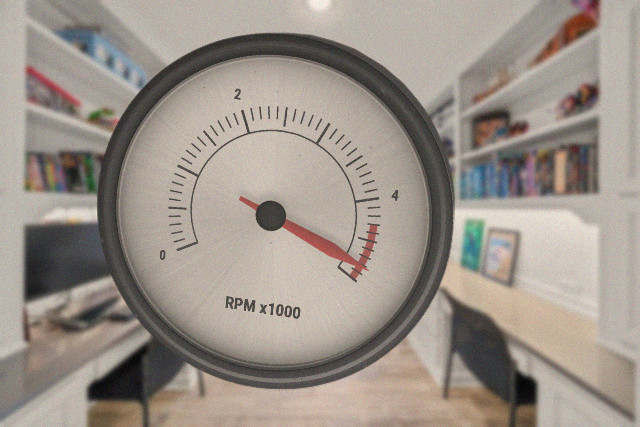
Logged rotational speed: **4800** rpm
